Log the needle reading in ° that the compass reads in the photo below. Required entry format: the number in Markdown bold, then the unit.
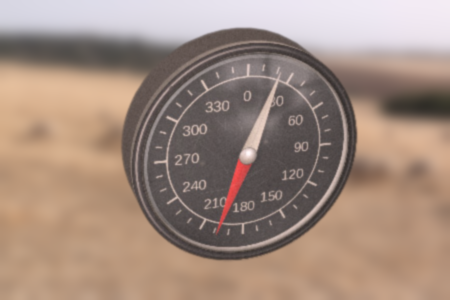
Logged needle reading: **200** °
